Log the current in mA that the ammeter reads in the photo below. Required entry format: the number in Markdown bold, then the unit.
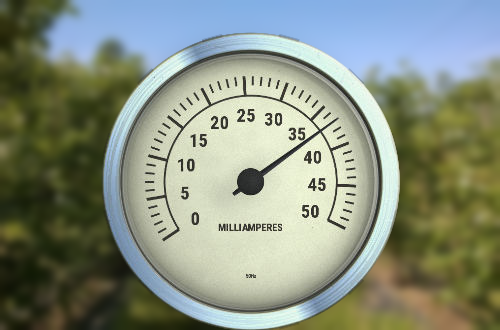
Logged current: **37** mA
